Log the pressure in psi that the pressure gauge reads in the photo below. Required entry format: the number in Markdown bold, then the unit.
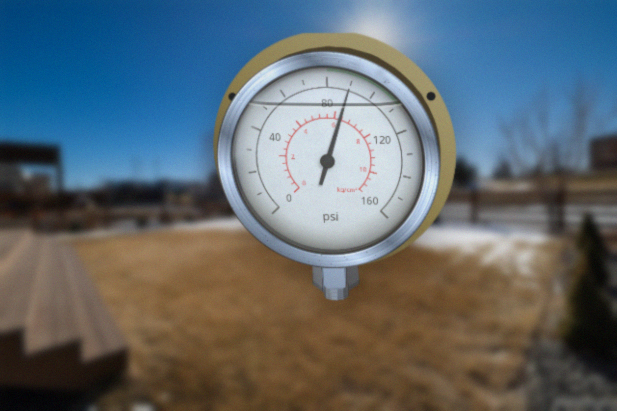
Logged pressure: **90** psi
